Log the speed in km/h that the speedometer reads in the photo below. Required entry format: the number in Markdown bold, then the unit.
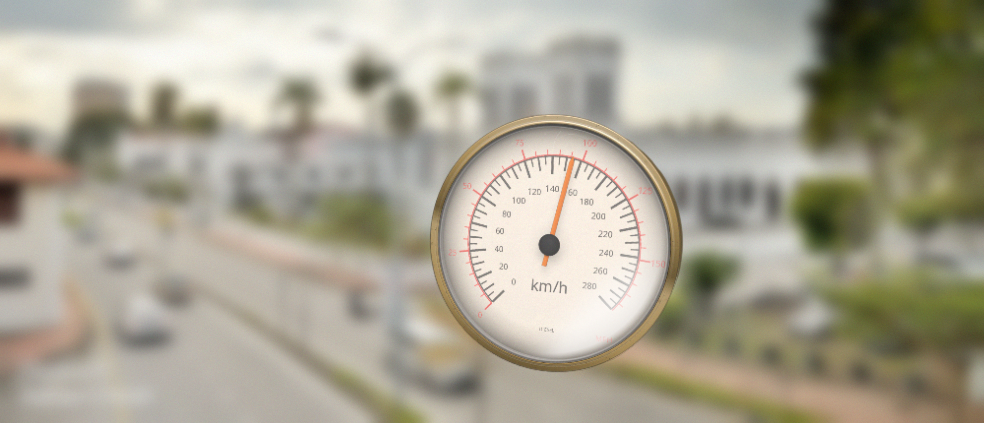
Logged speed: **155** km/h
